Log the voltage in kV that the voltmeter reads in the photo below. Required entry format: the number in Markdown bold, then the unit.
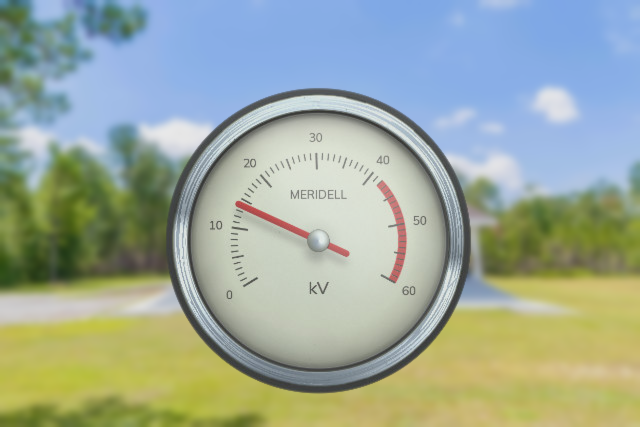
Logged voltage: **14** kV
